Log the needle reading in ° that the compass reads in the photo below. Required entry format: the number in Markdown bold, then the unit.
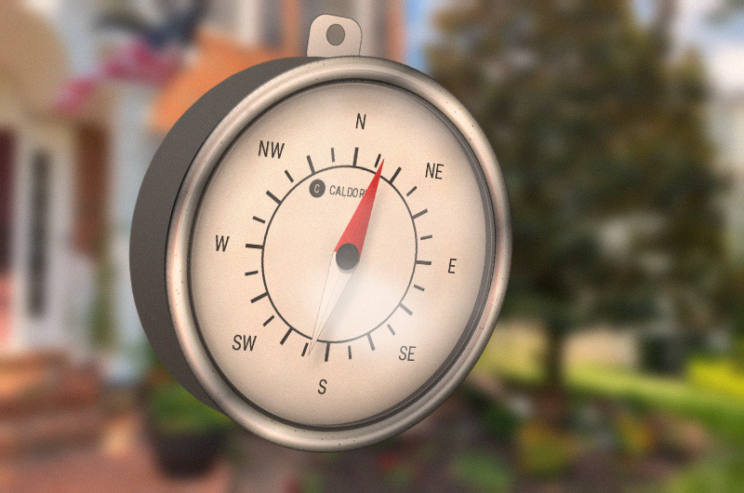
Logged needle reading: **15** °
